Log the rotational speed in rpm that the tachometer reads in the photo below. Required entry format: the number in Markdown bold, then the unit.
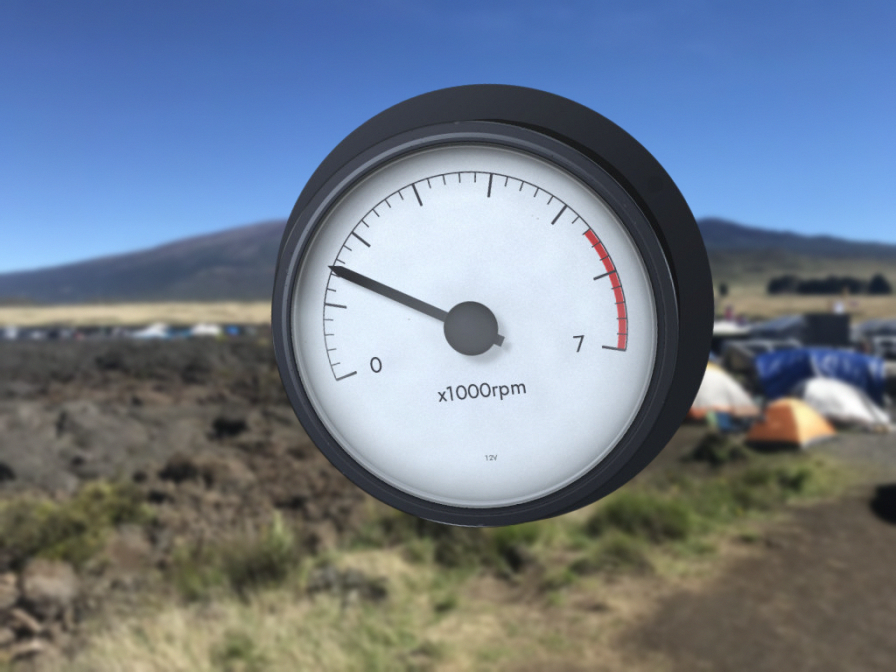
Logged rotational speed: **1500** rpm
